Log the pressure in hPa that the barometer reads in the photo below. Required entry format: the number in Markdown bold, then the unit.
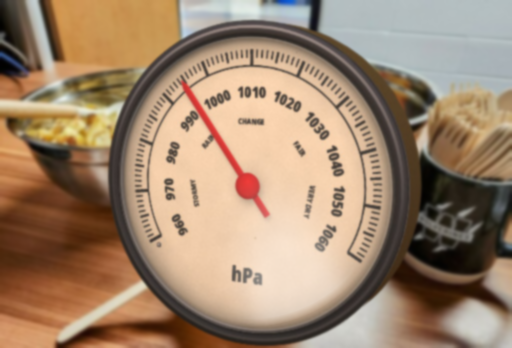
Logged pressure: **995** hPa
